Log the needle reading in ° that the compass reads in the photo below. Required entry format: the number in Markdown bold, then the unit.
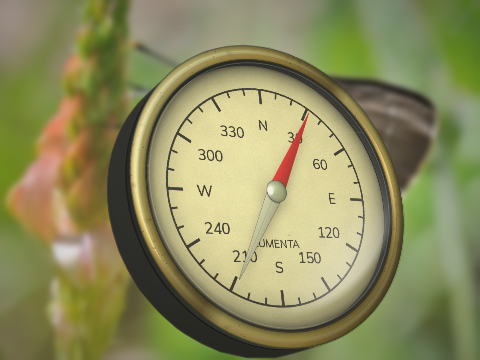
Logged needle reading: **30** °
